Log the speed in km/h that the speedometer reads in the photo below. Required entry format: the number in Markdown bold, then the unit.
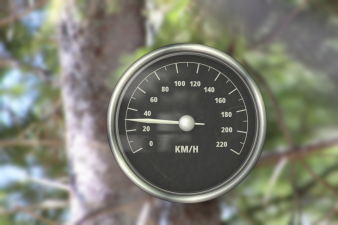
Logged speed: **30** km/h
